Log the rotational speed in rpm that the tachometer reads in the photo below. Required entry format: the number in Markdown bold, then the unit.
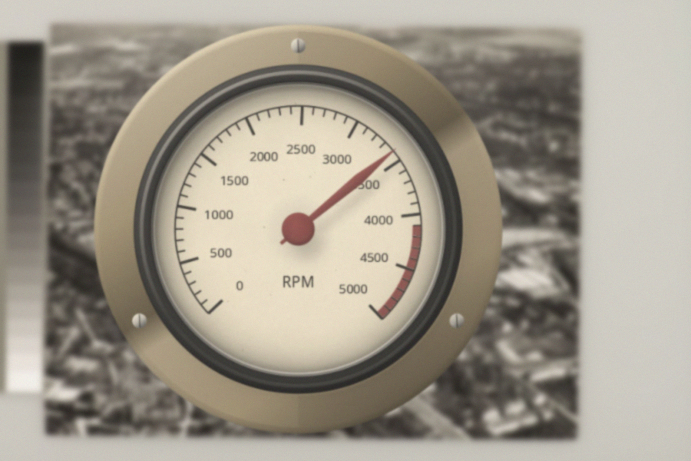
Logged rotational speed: **3400** rpm
